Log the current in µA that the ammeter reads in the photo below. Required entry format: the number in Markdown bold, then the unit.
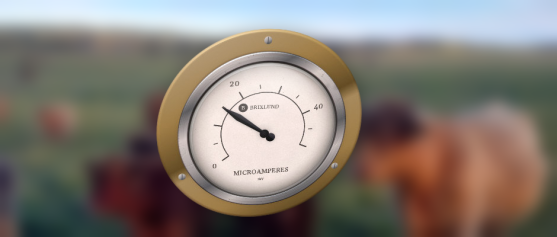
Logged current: **15** µA
